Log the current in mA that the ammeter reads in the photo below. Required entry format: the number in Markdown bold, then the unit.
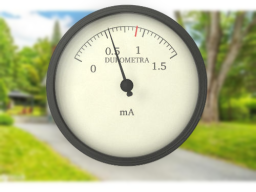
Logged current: **0.55** mA
